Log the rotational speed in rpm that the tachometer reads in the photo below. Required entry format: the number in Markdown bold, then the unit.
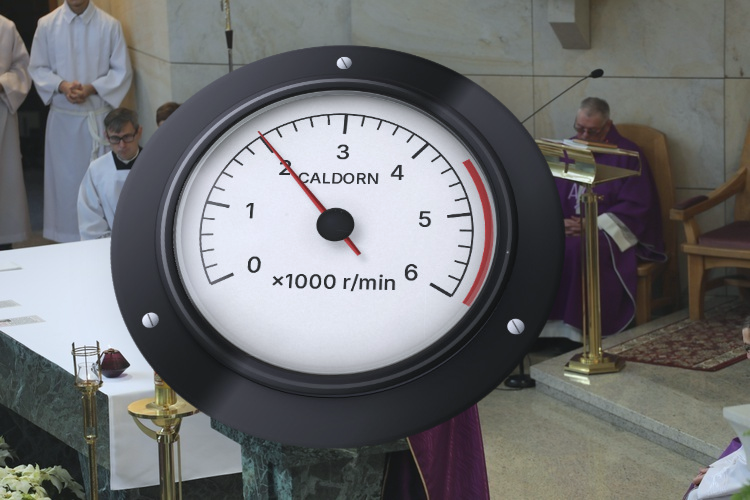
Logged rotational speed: **2000** rpm
